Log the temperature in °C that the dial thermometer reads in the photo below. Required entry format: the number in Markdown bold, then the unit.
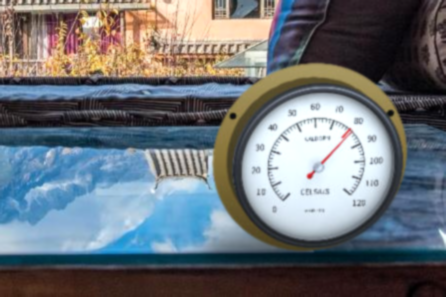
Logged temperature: **80** °C
